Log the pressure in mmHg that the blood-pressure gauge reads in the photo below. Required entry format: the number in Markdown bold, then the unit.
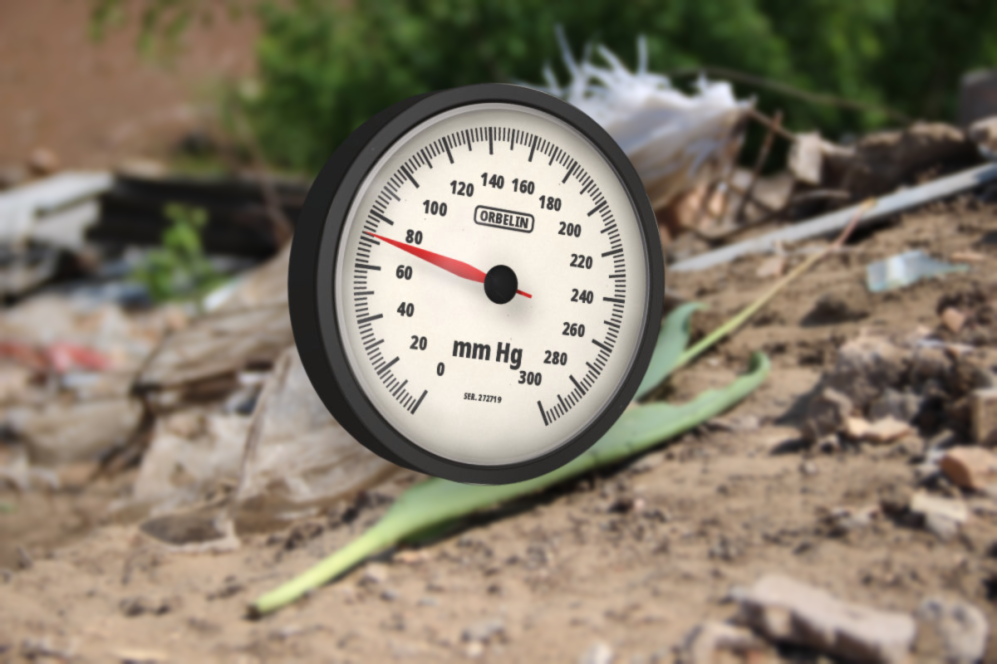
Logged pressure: **72** mmHg
